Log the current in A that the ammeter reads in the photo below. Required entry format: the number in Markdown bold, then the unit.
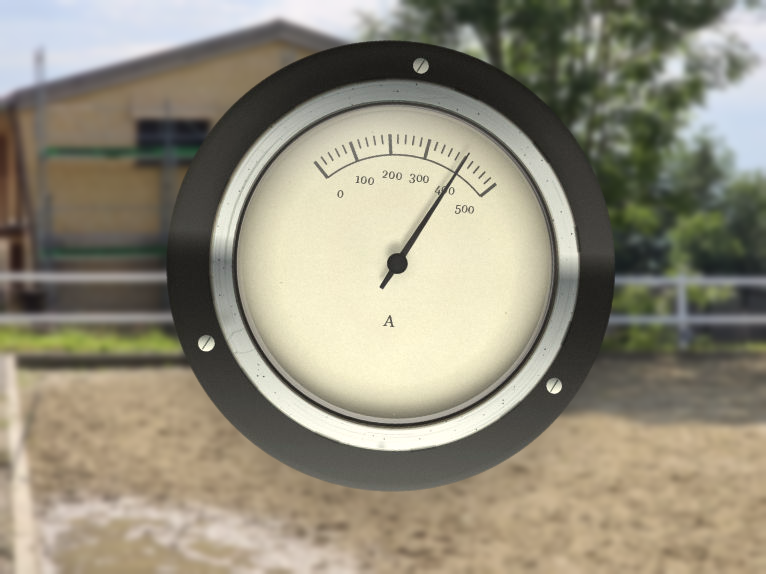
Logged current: **400** A
